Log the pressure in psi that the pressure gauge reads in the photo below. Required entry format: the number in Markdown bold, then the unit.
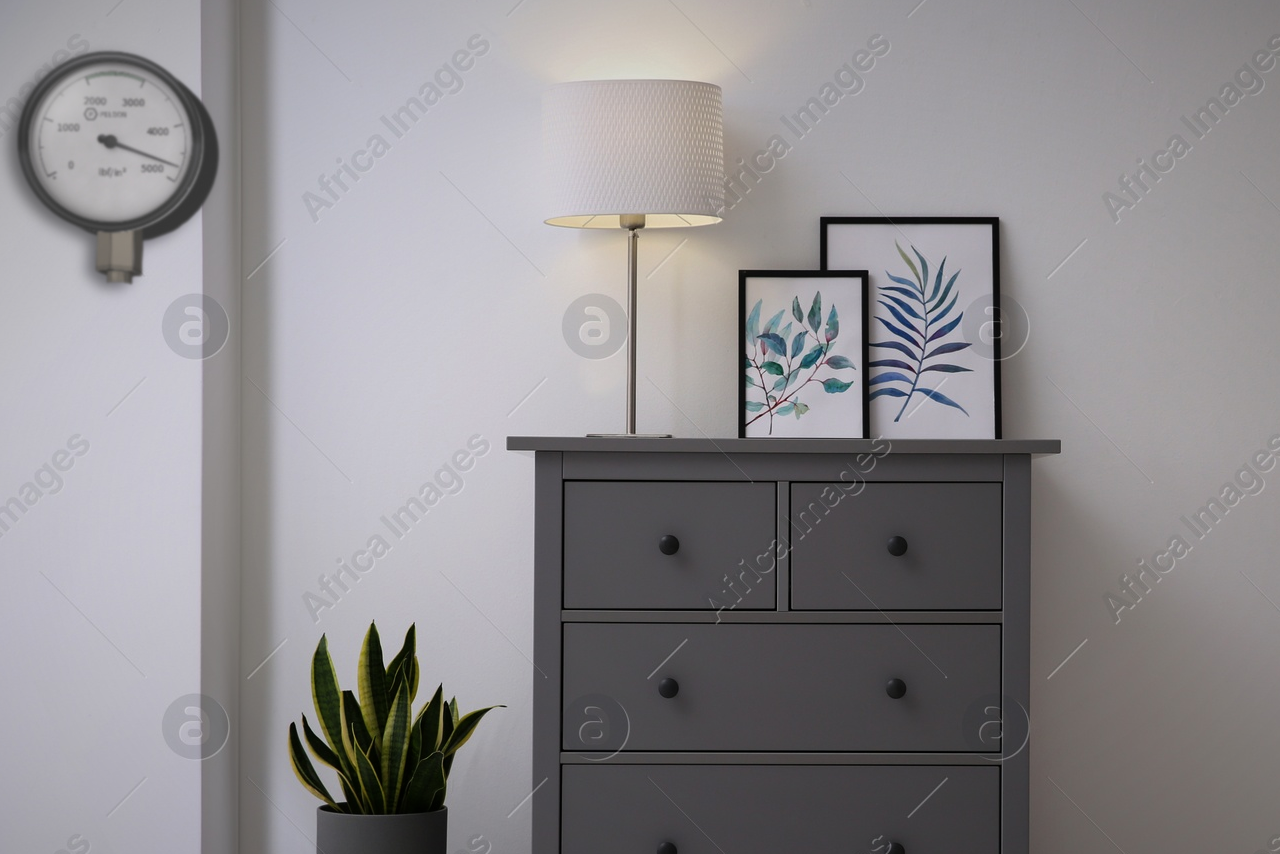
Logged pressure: **4750** psi
